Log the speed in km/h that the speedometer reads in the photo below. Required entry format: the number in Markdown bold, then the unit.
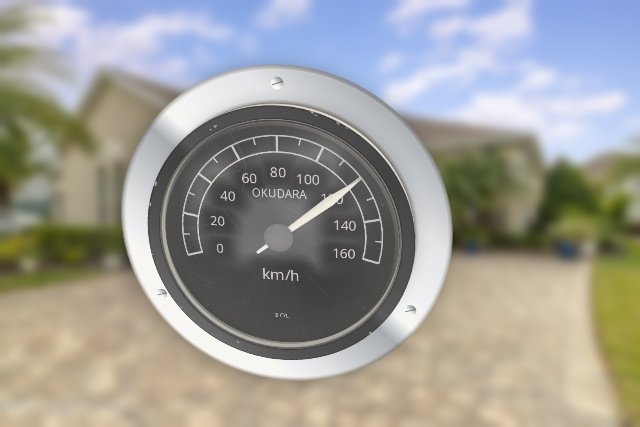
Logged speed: **120** km/h
